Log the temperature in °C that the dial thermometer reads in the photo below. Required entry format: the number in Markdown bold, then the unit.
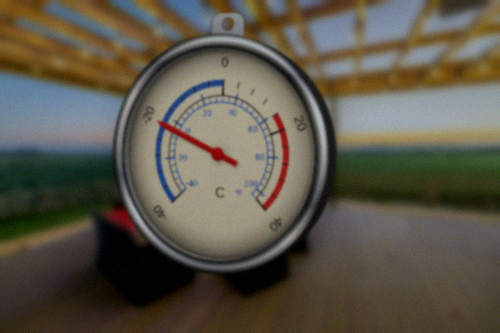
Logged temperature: **-20** °C
